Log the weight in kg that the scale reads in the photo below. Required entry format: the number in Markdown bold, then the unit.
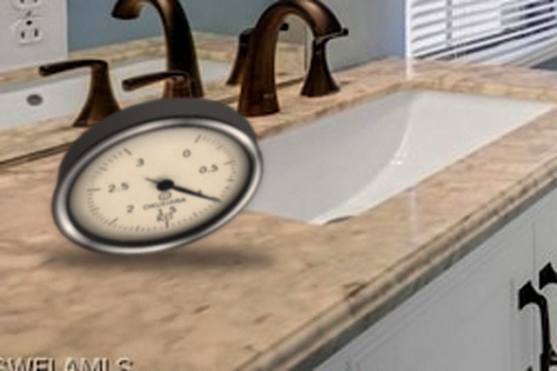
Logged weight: **1** kg
